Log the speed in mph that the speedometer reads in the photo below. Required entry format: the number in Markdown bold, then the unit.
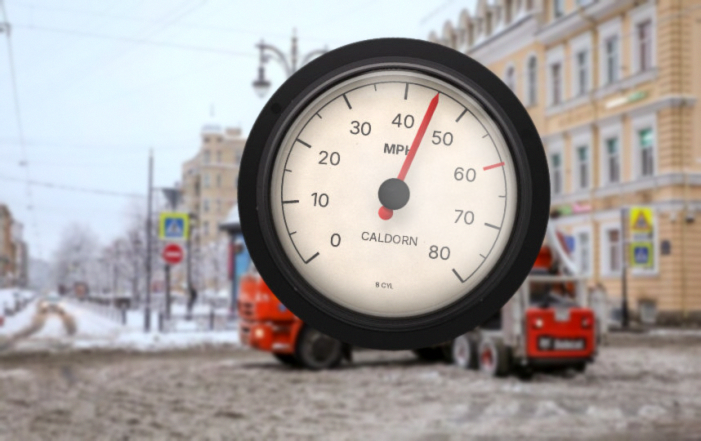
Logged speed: **45** mph
